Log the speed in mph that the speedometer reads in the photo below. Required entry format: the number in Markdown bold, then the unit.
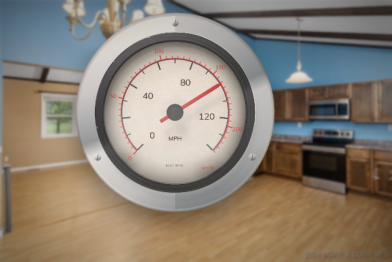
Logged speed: **100** mph
